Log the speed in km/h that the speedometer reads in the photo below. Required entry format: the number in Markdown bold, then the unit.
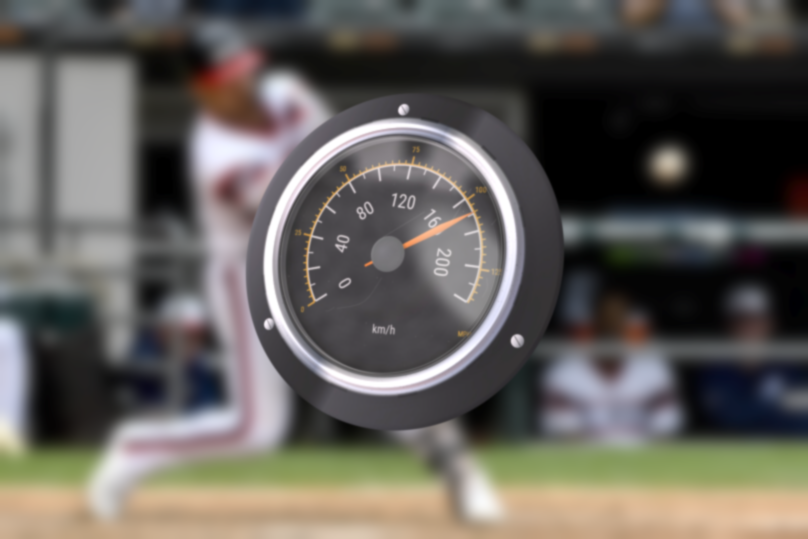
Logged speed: **170** km/h
